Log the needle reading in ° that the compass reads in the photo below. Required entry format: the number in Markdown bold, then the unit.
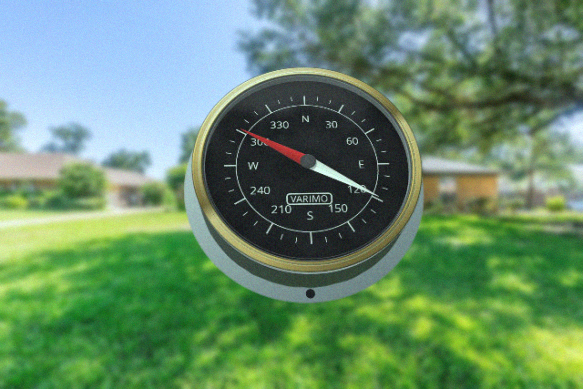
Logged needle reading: **300** °
